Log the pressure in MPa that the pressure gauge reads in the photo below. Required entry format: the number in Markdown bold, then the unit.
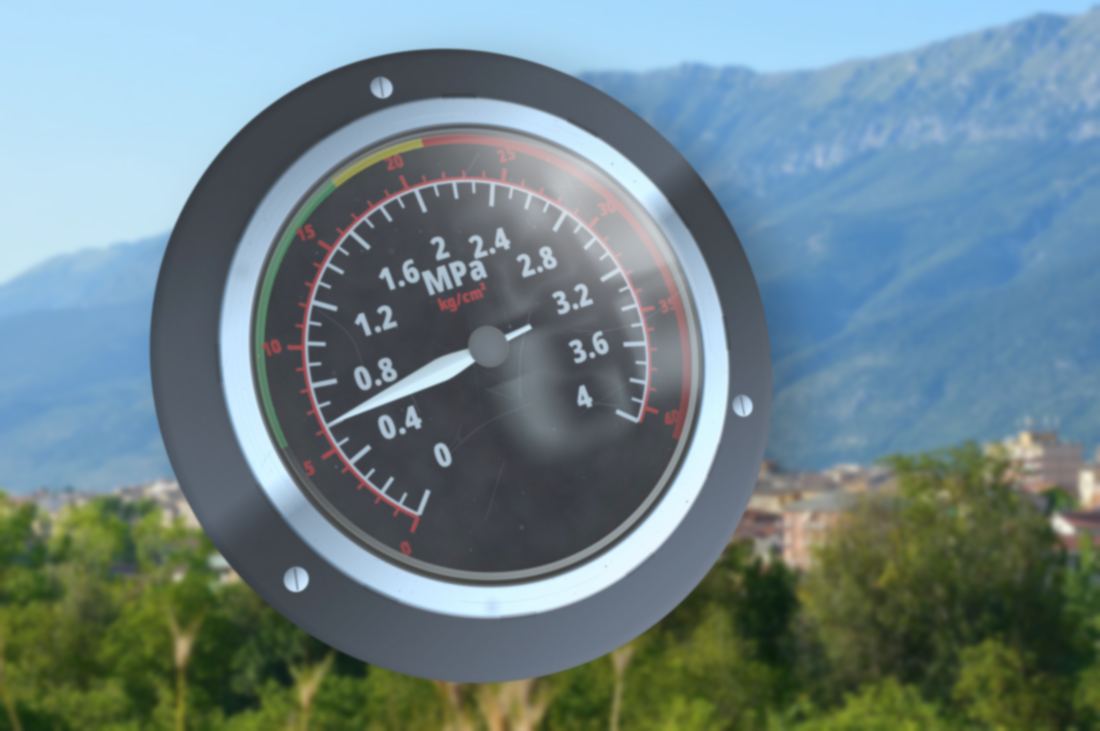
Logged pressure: **0.6** MPa
